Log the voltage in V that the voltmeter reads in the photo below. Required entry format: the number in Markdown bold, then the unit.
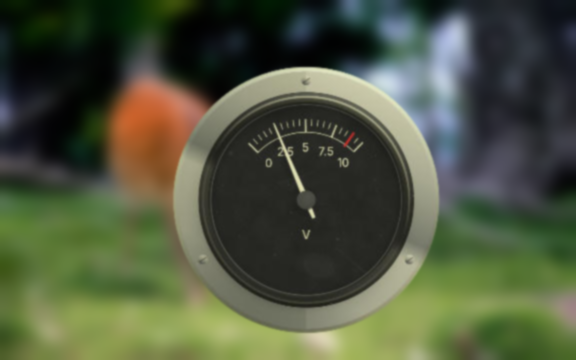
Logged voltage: **2.5** V
